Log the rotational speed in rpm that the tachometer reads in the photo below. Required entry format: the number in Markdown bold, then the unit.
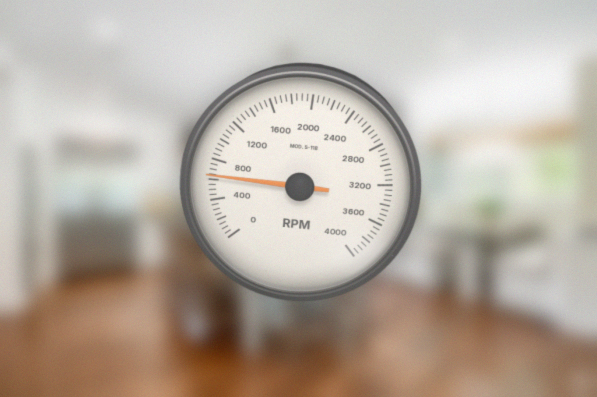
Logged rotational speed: **650** rpm
